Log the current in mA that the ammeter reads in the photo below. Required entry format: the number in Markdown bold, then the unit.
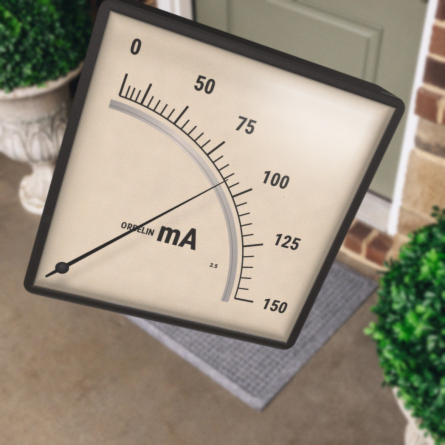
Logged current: **90** mA
